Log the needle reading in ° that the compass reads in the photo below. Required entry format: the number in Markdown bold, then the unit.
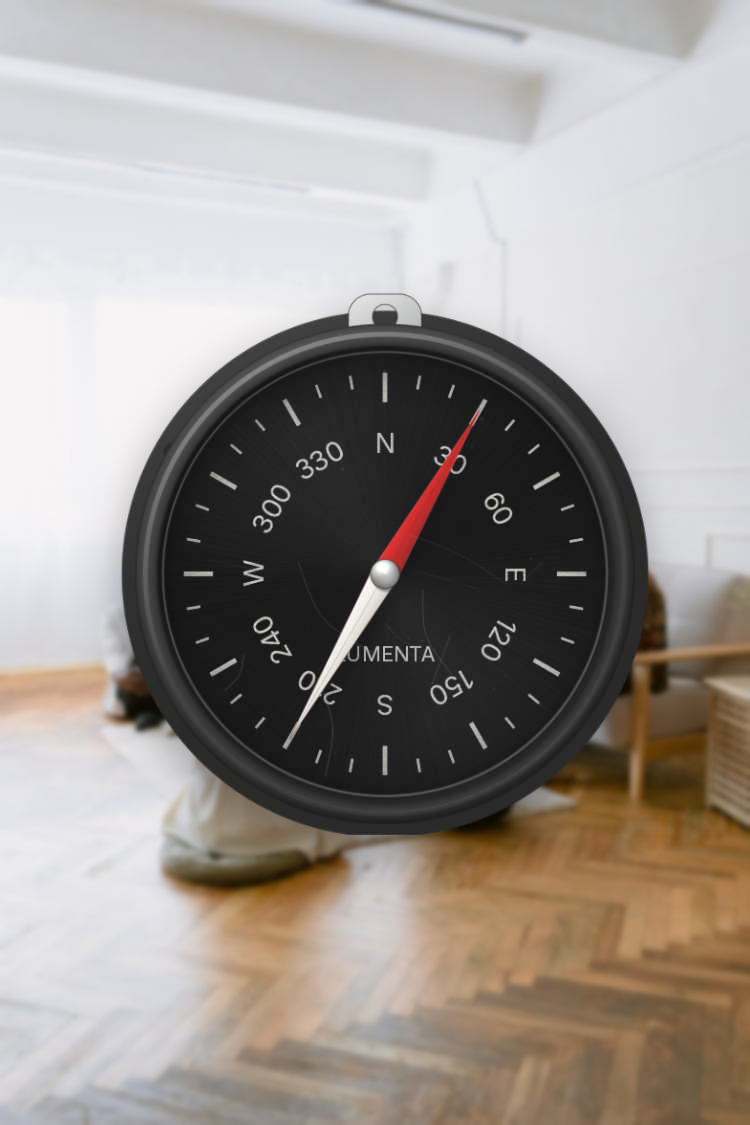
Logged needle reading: **30** °
